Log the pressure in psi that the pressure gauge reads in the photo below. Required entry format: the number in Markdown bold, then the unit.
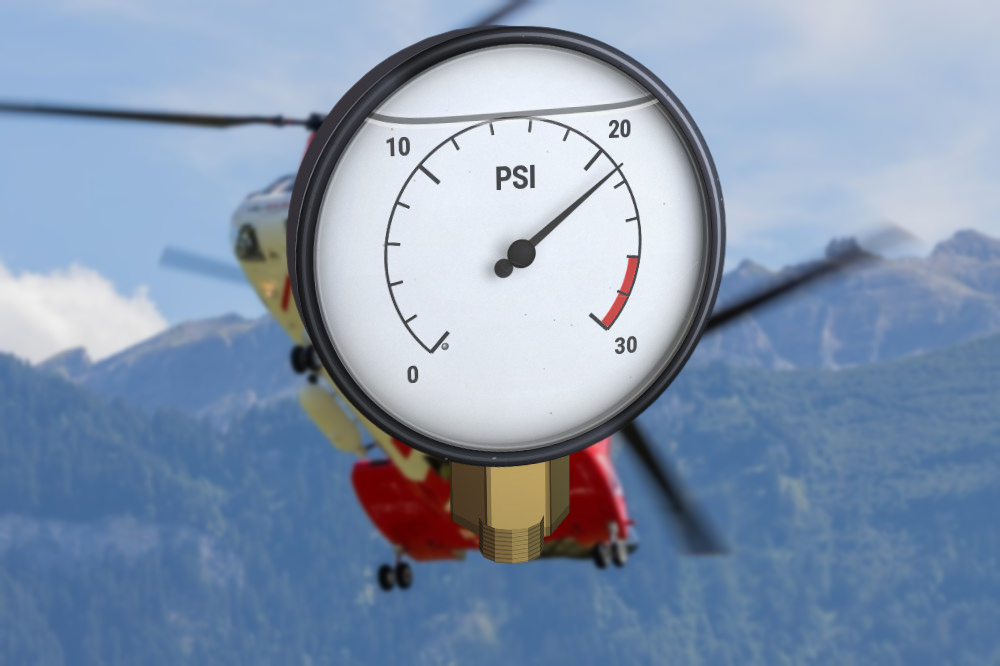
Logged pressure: **21** psi
